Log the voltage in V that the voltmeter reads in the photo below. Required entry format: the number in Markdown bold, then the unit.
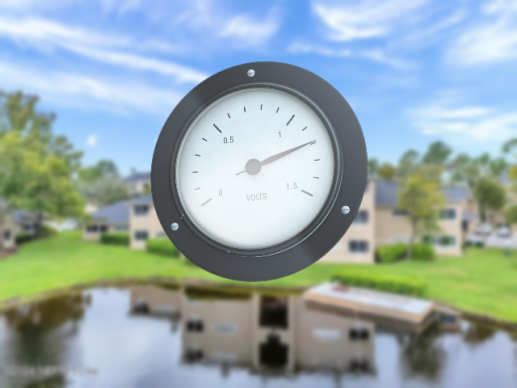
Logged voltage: **1.2** V
